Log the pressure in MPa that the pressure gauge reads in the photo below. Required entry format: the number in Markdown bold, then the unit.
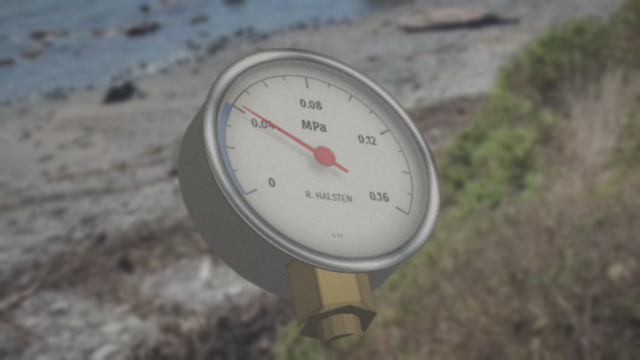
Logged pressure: **0.04** MPa
